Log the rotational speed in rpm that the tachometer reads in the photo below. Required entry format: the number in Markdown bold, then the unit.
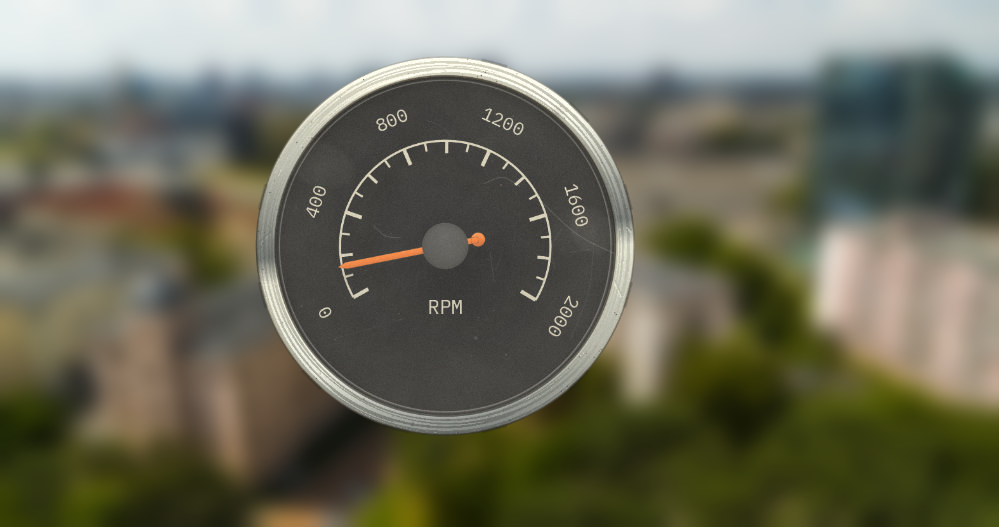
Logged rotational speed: **150** rpm
